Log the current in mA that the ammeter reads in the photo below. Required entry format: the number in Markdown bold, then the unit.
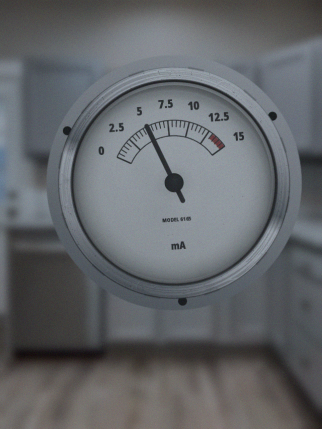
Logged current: **5** mA
